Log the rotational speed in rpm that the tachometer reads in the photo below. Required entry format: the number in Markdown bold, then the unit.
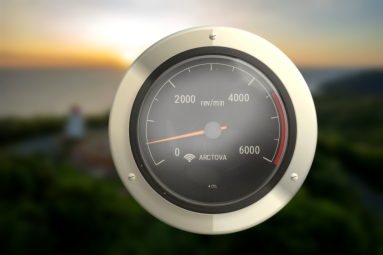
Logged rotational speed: **500** rpm
